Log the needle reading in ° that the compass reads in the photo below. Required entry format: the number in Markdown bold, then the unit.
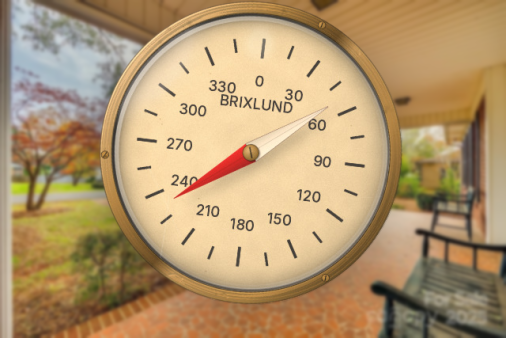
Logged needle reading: **232.5** °
